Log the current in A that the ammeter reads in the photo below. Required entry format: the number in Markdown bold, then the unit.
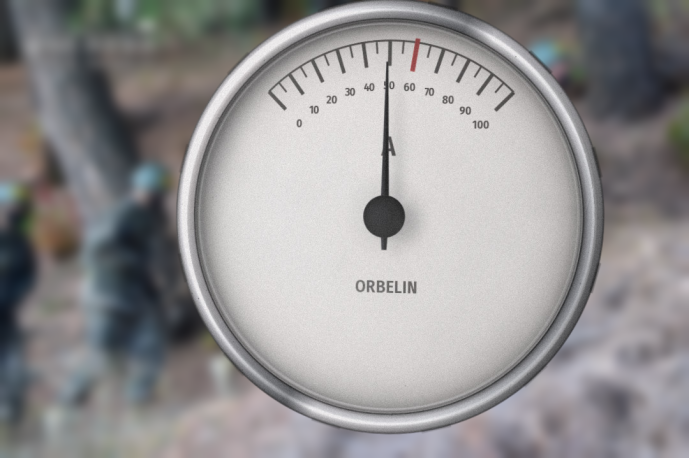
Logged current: **50** A
